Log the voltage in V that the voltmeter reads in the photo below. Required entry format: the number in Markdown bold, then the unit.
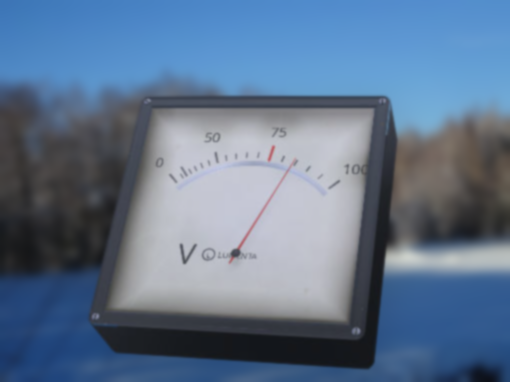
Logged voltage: **85** V
